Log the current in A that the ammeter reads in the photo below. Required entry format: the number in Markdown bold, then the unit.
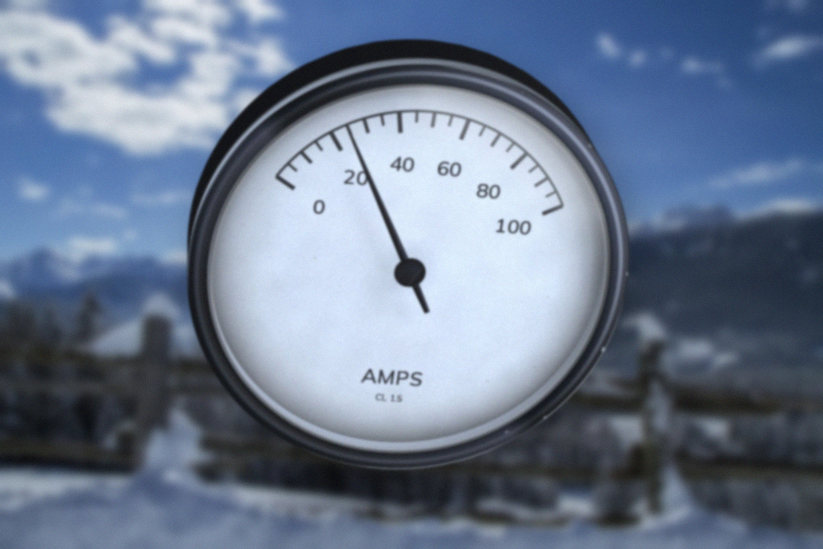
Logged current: **25** A
